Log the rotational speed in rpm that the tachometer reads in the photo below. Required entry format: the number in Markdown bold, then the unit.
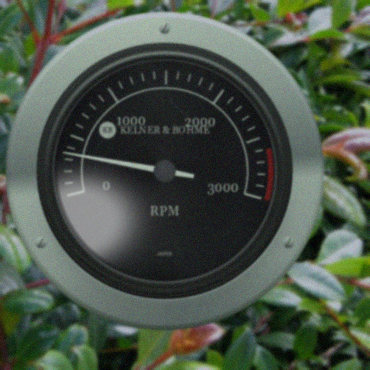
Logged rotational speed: **350** rpm
